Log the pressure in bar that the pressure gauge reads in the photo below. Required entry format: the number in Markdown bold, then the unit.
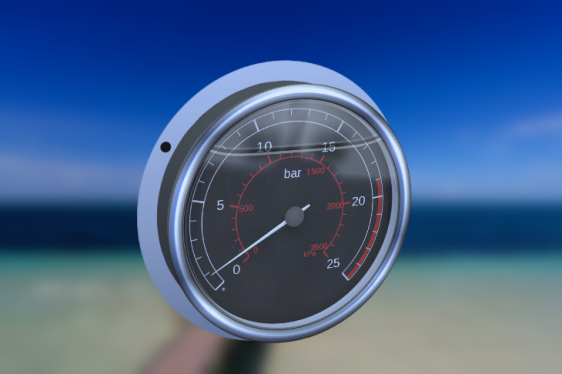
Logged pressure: **1** bar
